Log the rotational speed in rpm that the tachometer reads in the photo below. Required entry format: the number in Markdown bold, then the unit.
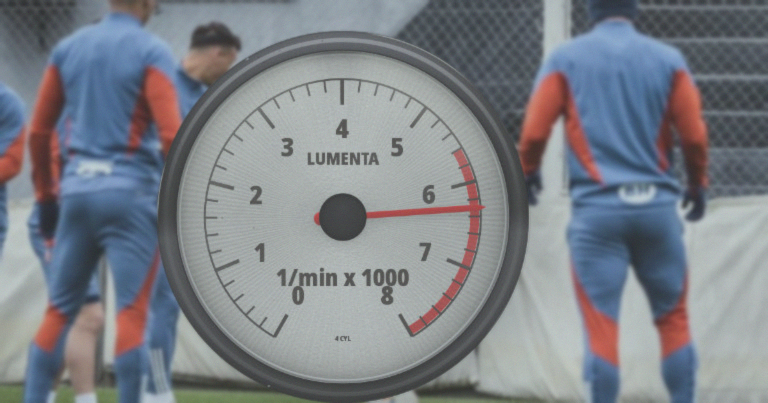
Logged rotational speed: **6300** rpm
